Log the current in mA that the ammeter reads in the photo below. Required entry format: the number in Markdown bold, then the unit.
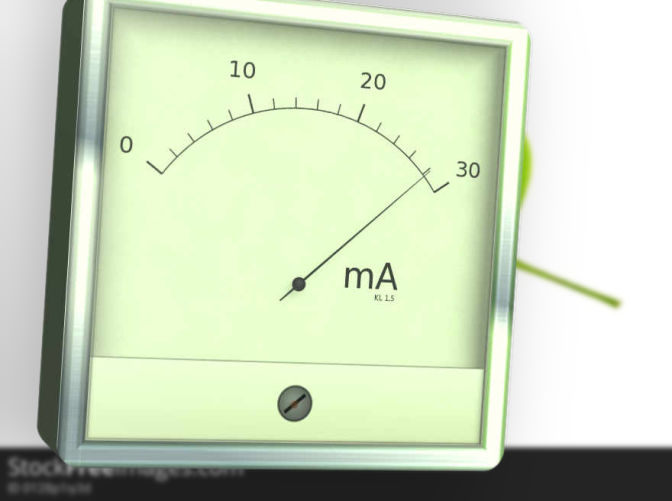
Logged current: **28** mA
